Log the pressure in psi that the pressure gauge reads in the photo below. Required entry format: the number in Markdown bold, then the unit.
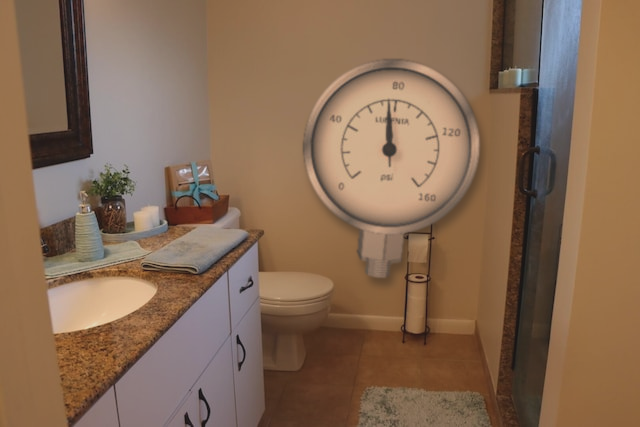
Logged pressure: **75** psi
